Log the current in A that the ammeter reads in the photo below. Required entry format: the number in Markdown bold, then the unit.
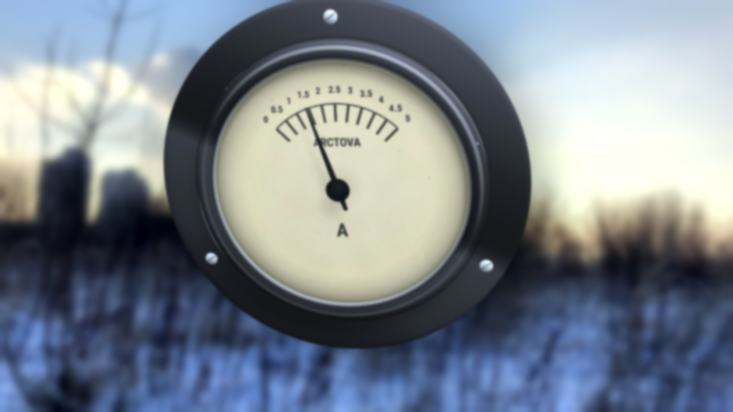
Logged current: **1.5** A
